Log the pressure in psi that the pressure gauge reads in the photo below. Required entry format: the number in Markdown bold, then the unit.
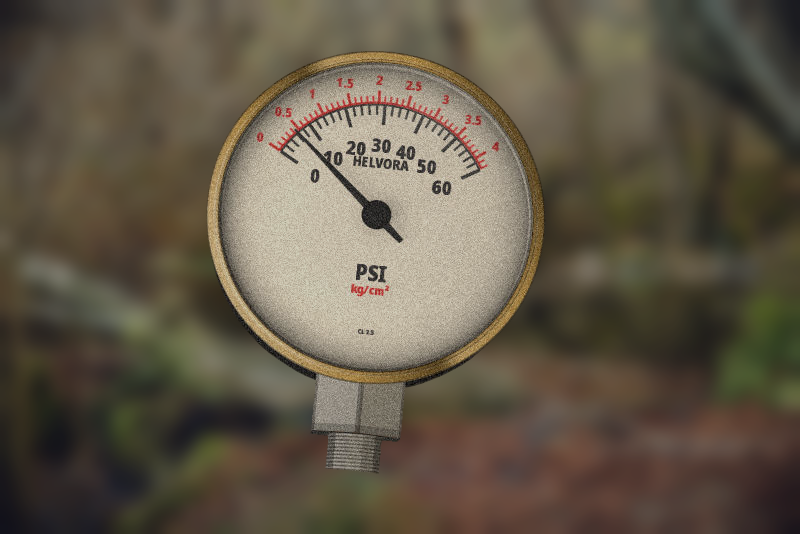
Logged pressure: **6** psi
